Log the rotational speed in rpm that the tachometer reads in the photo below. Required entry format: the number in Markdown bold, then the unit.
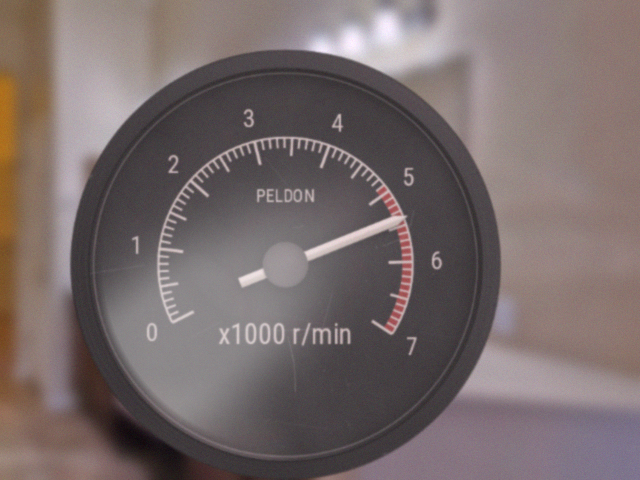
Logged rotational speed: **5400** rpm
